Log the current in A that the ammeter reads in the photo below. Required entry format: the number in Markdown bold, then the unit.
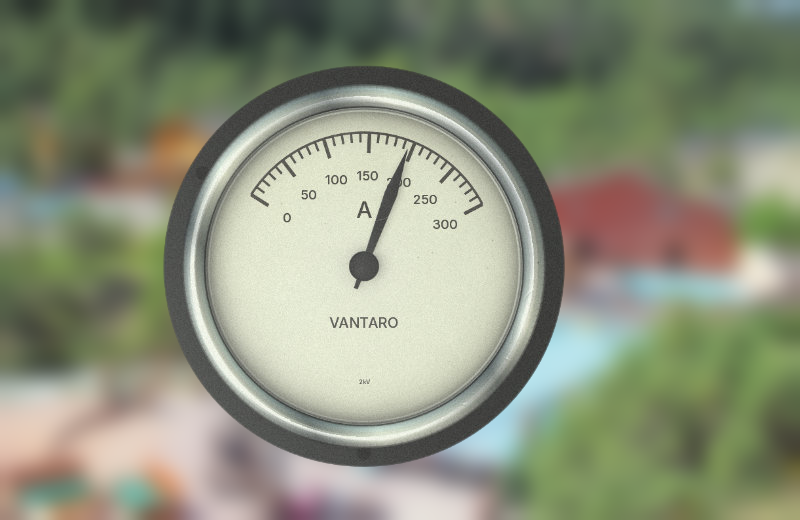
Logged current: **195** A
